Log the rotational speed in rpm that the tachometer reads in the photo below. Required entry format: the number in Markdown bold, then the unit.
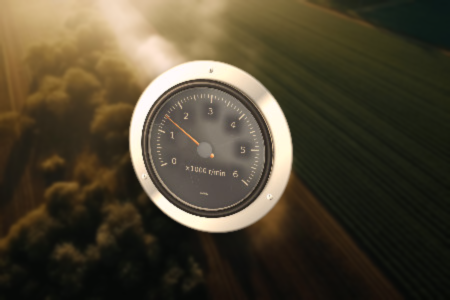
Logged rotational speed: **1500** rpm
